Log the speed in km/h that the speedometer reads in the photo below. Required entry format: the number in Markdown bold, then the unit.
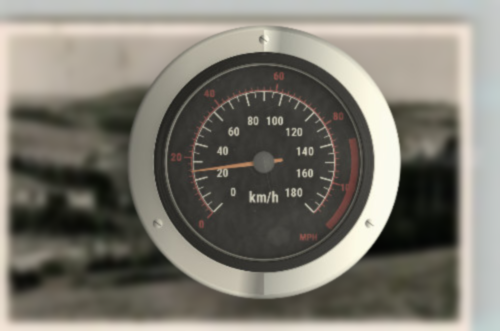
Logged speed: **25** km/h
